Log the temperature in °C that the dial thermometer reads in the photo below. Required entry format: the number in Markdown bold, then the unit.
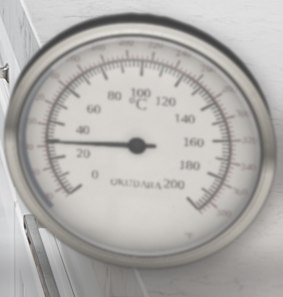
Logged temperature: **30** °C
